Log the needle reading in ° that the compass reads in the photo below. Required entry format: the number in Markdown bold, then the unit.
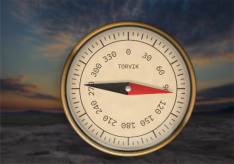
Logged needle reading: **95** °
